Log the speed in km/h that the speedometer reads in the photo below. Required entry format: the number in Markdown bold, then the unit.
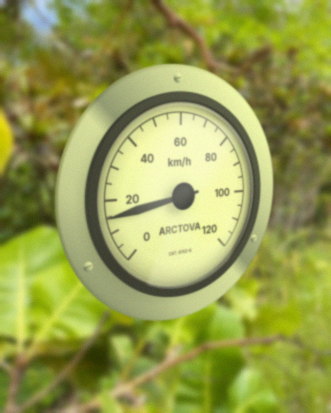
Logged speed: **15** km/h
